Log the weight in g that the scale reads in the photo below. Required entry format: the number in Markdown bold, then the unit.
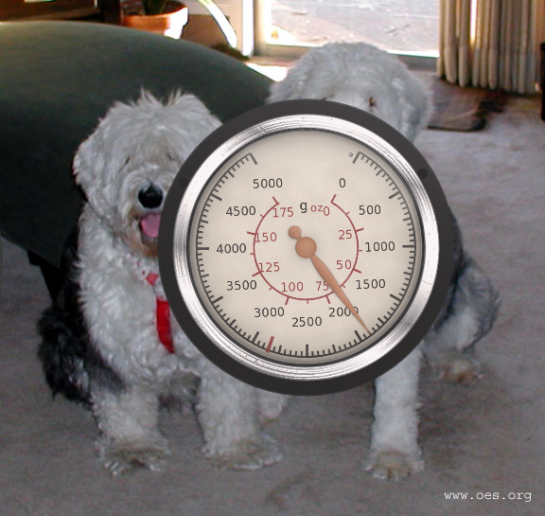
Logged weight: **1900** g
